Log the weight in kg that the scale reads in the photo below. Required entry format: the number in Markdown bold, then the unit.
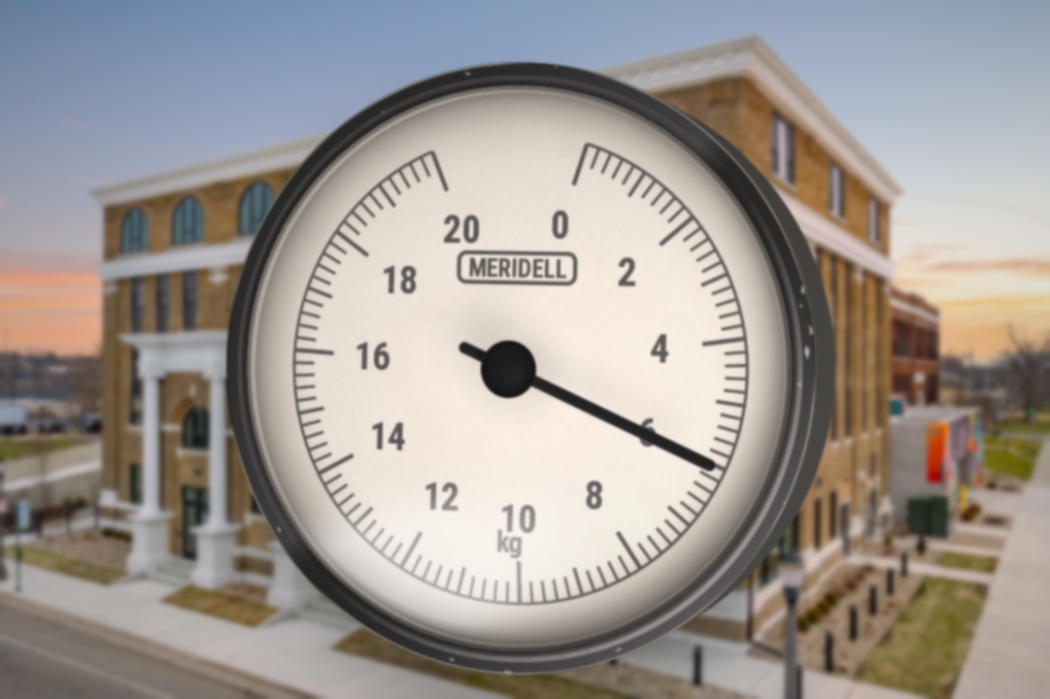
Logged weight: **6** kg
